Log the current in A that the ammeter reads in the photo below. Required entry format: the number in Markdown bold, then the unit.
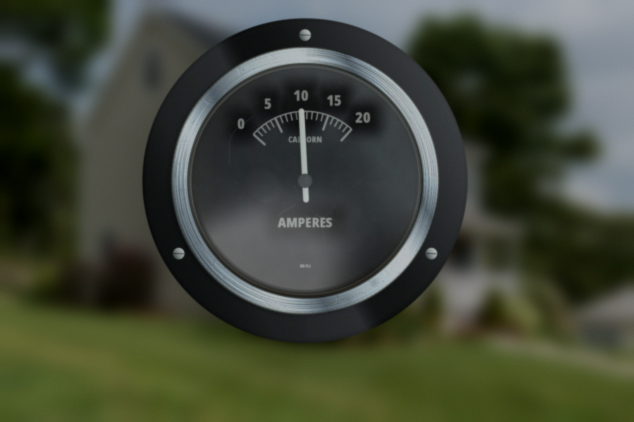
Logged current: **10** A
